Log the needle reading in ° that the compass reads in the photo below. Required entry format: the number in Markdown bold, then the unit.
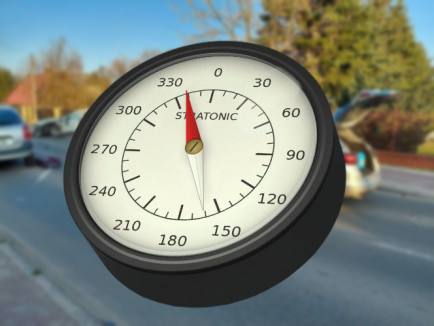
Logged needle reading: **340** °
